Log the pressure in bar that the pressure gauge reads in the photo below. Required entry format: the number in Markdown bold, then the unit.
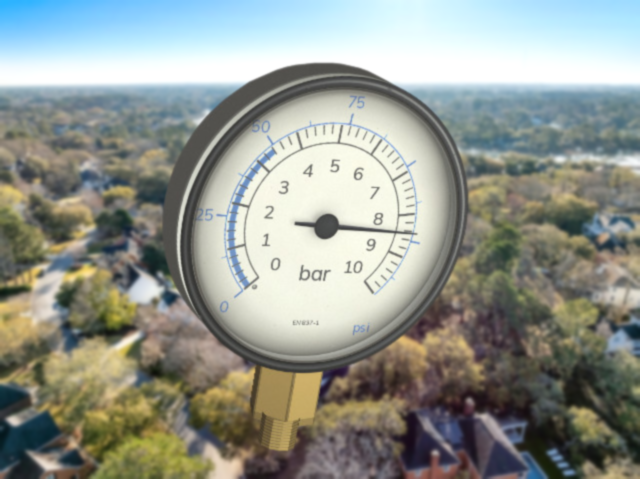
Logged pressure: **8.4** bar
